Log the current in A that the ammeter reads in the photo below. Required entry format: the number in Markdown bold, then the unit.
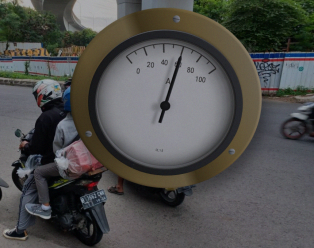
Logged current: **60** A
